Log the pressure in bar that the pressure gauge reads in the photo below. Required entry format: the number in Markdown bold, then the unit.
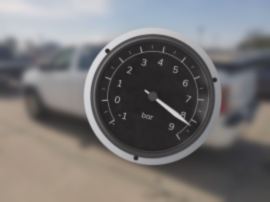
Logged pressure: **8.25** bar
